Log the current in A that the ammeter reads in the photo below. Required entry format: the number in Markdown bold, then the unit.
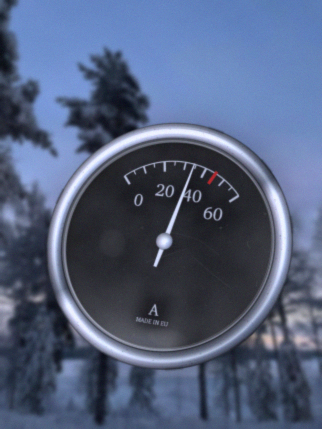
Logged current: **35** A
